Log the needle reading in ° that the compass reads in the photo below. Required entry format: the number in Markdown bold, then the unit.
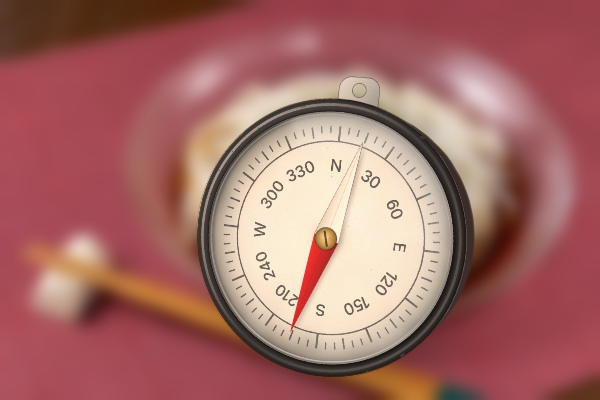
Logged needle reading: **195** °
